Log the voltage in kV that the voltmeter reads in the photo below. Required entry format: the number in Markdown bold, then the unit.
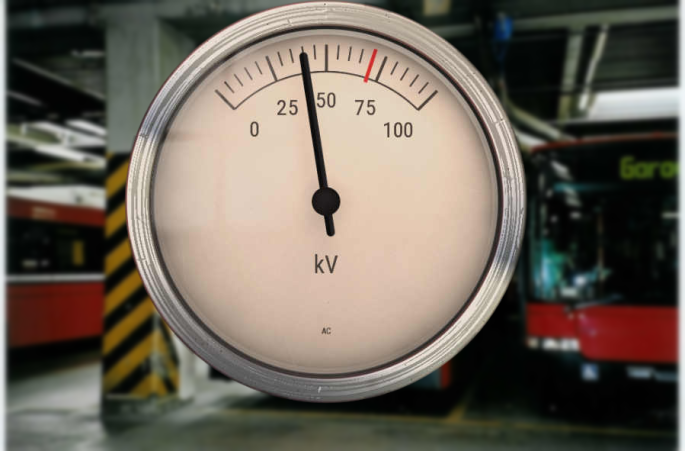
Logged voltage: **40** kV
